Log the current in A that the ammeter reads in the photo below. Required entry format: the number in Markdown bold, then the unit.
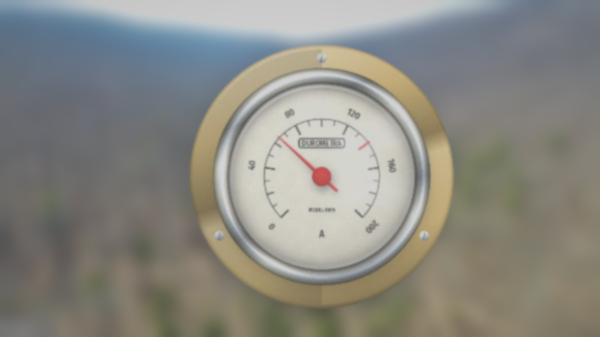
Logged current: **65** A
